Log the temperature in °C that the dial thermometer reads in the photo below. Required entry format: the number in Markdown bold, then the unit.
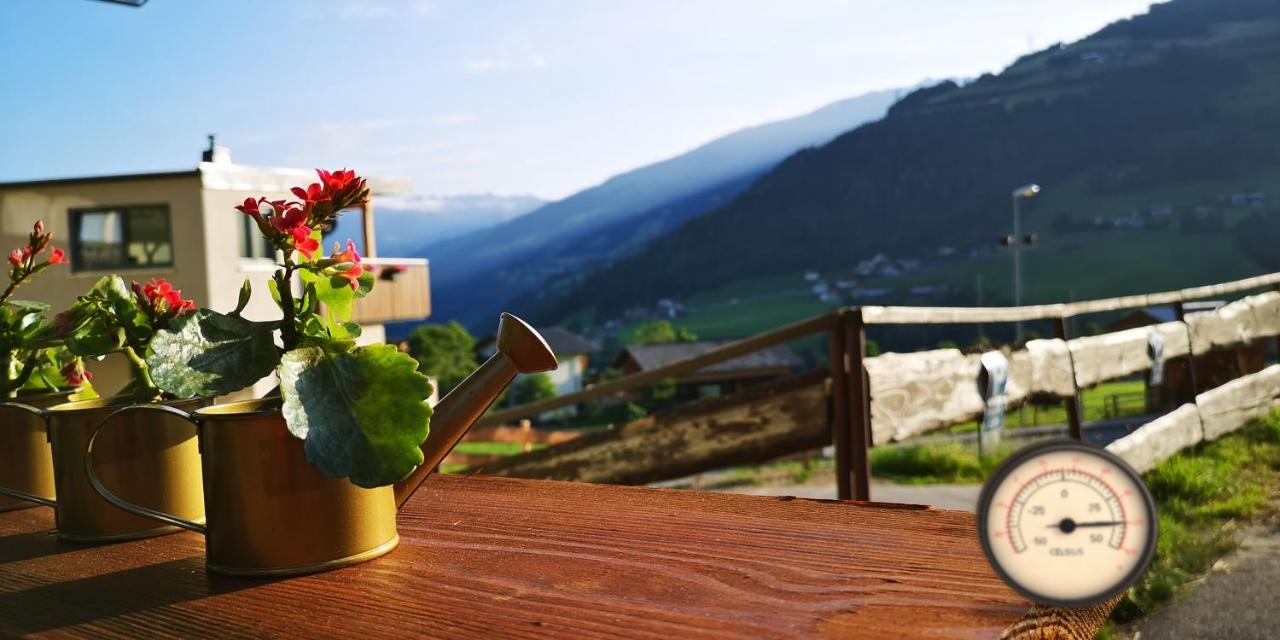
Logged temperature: **37.5** °C
